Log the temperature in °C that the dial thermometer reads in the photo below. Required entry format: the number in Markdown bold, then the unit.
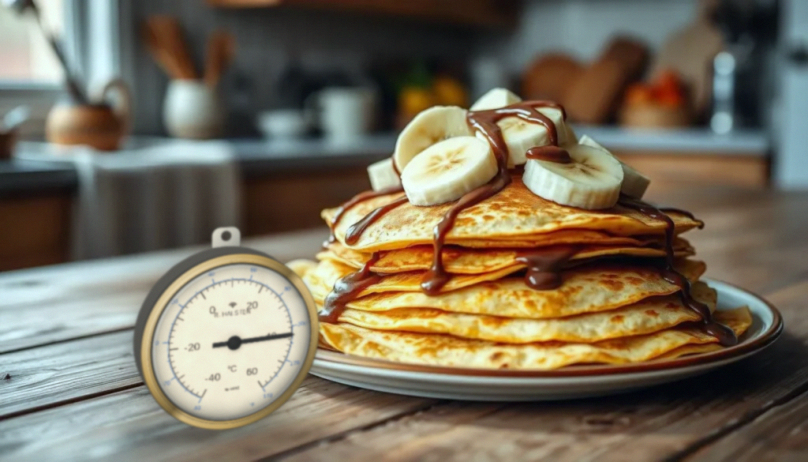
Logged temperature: **40** °C
